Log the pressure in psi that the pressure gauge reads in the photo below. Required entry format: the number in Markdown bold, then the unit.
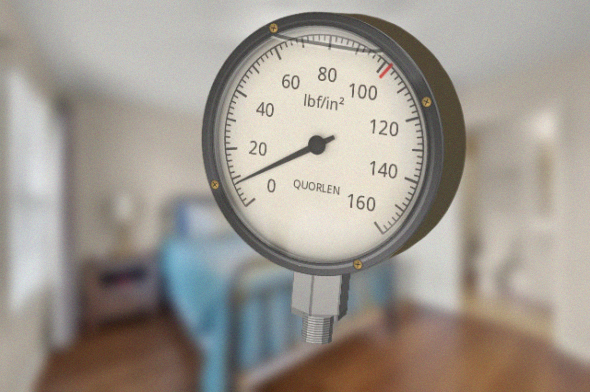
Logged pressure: **8** psi
